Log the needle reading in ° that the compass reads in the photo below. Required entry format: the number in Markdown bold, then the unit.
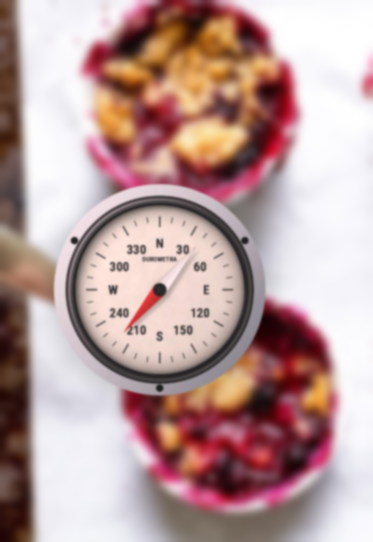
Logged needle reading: **220** °
